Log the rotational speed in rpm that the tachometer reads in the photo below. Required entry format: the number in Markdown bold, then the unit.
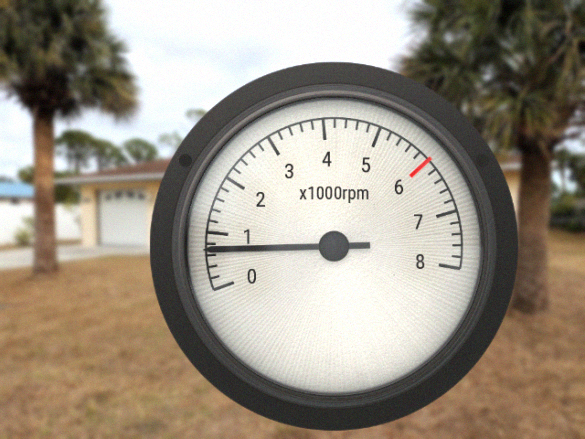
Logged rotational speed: **700** rpm
